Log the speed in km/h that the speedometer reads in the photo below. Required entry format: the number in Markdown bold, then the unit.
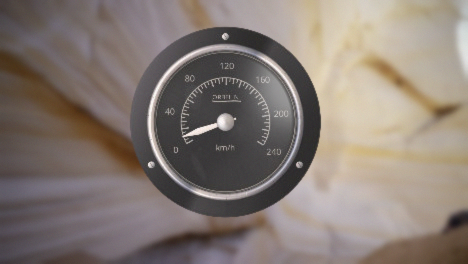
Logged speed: **10** km/h
